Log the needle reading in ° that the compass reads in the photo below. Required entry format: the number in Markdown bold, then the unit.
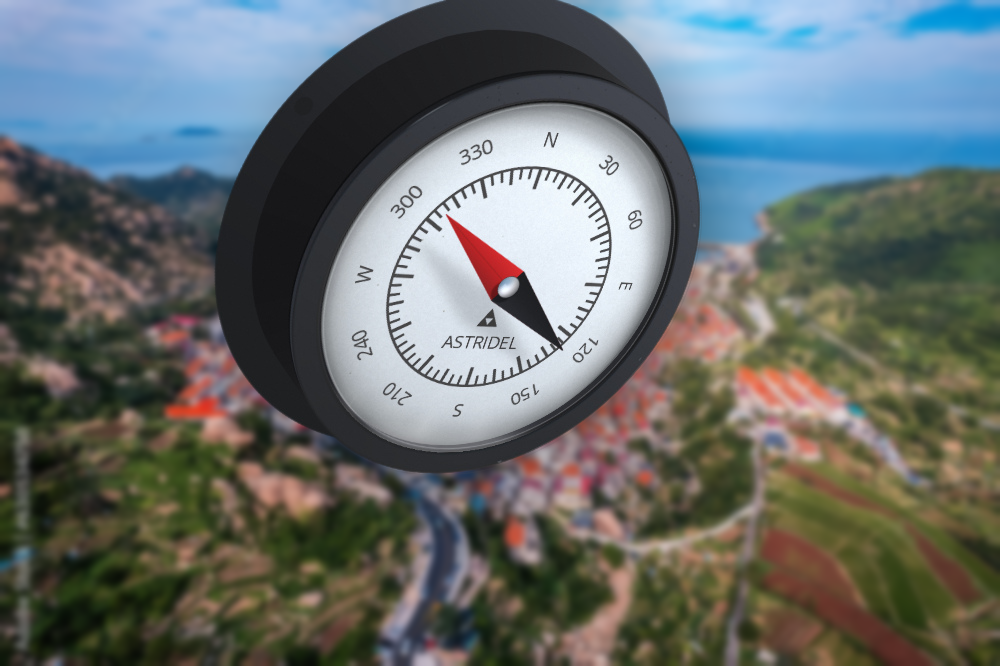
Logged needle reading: **307.5** °
